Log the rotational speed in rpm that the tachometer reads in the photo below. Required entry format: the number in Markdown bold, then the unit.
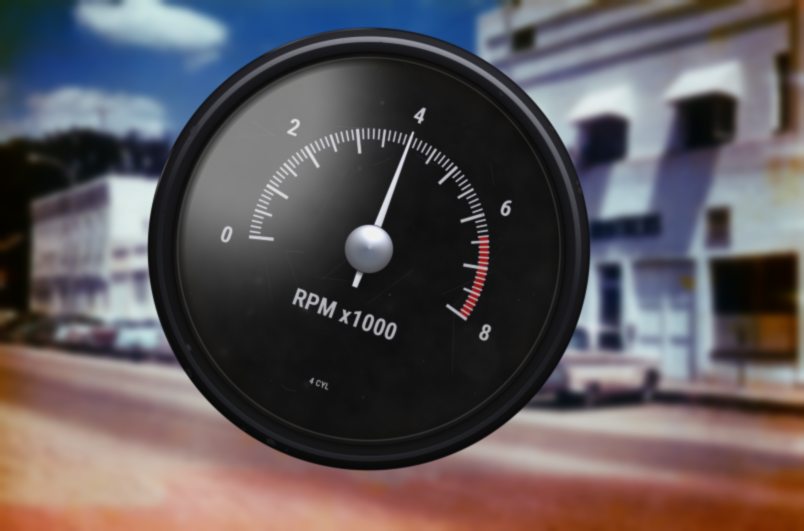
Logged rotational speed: **4000** rpm
